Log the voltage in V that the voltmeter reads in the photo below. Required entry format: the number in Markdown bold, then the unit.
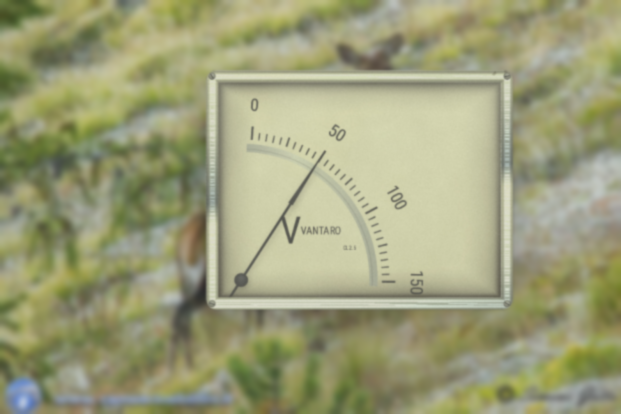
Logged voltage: **50** V
